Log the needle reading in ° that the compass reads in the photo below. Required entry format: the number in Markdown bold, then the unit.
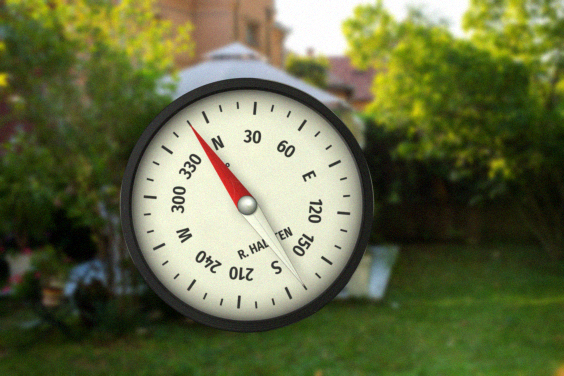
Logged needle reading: **350** °
